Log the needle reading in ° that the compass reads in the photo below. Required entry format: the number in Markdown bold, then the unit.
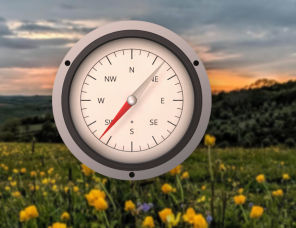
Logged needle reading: **220** °
